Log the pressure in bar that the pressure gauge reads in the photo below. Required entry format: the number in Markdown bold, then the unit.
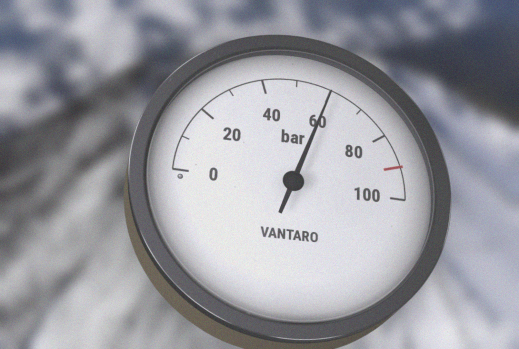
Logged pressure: **60** bar
